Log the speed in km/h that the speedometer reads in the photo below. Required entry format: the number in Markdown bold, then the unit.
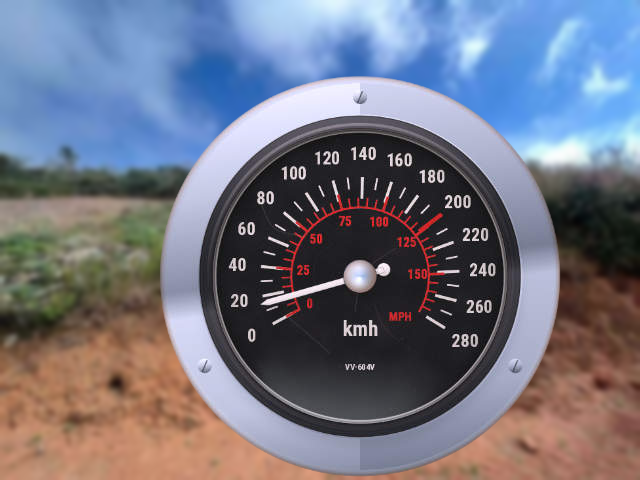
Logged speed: **15** km/h
